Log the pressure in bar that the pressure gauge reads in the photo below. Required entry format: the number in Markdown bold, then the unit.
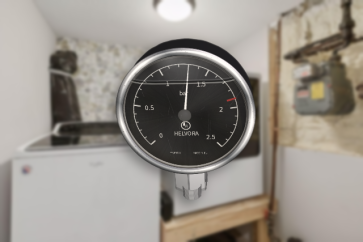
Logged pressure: **1.3** bar
